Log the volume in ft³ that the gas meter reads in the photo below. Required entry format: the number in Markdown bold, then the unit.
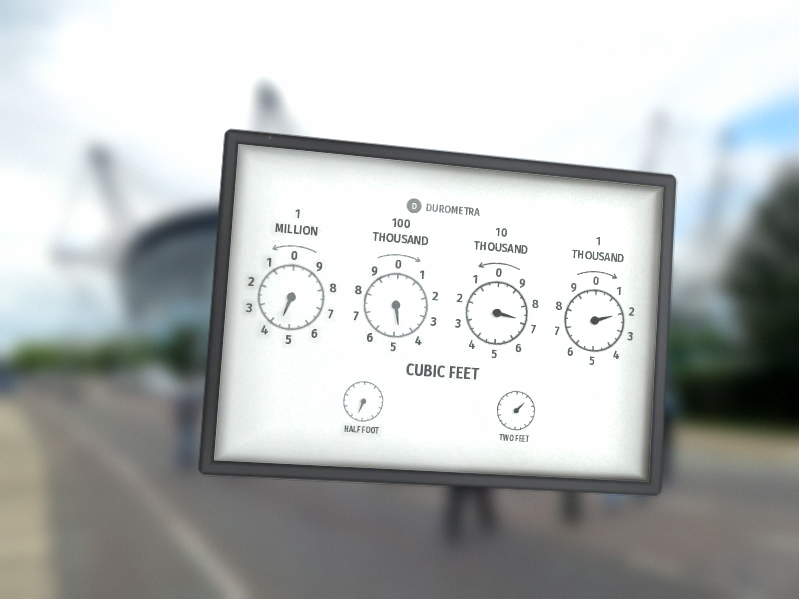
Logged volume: **447200** ft³
